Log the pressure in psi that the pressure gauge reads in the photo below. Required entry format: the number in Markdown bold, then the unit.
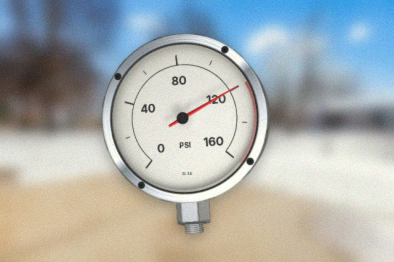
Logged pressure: **120** psi
